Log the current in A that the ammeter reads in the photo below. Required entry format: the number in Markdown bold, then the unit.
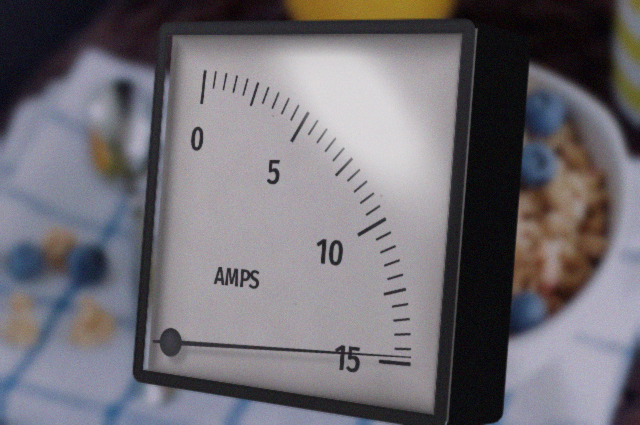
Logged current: **14.75** A
